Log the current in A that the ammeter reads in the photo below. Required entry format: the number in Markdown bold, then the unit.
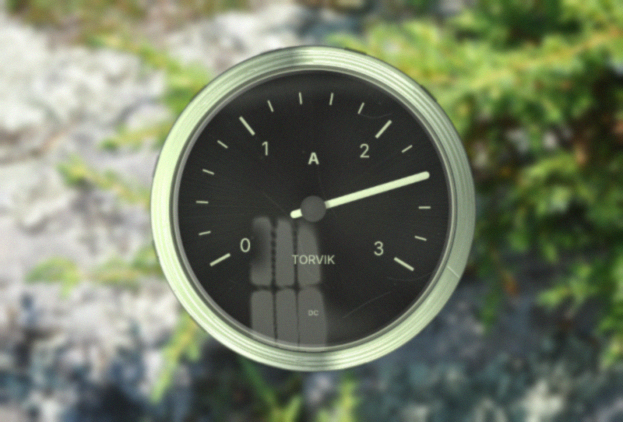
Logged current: **2.4** A
